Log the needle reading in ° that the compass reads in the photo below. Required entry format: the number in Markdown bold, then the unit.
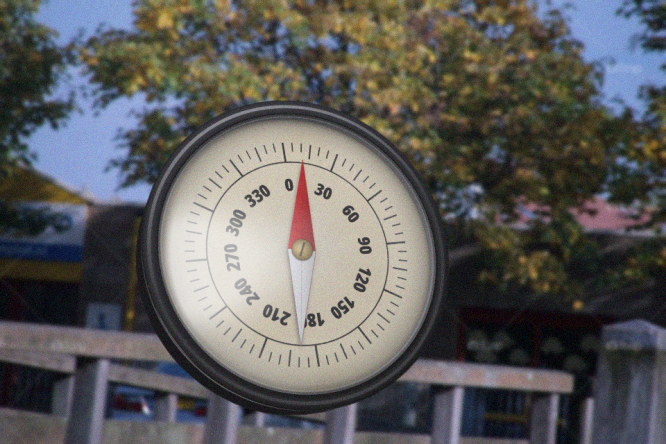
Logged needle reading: **10** °
